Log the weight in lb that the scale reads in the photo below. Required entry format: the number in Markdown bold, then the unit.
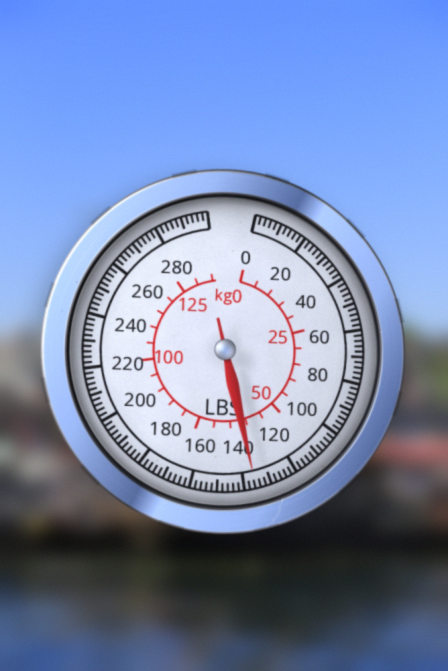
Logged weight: **136** lb
